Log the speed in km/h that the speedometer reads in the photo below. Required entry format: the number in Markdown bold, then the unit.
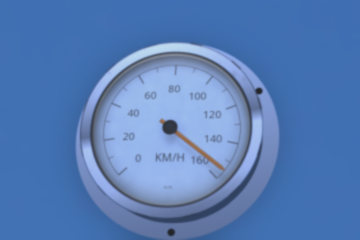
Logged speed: **155** km/h
